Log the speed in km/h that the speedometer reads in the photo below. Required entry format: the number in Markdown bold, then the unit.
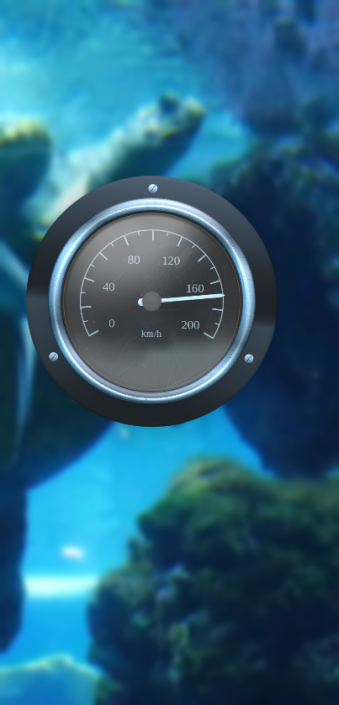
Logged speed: **170** km/h
